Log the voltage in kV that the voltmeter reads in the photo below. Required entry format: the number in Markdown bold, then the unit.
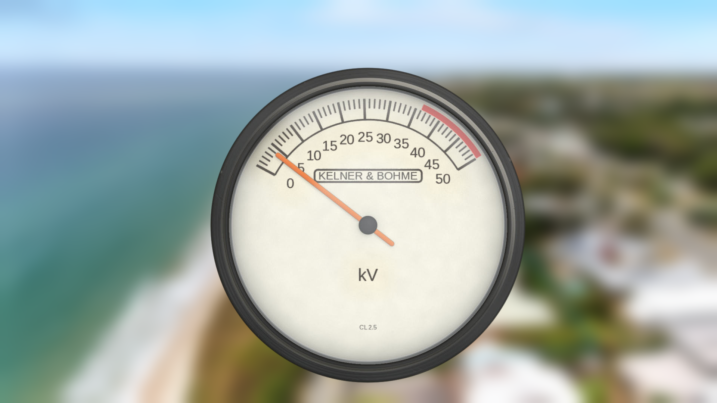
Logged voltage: **4** kV
